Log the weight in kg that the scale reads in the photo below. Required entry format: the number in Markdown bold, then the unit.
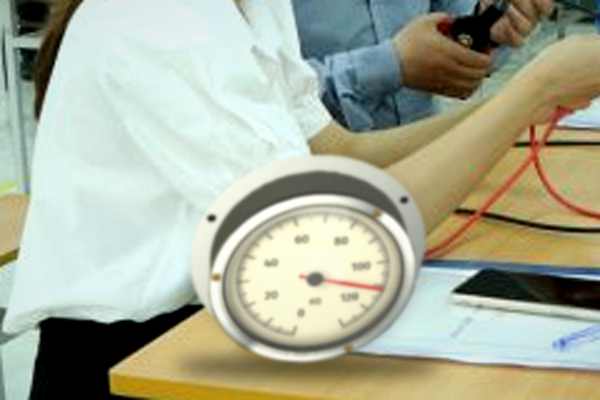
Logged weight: **110** kg
